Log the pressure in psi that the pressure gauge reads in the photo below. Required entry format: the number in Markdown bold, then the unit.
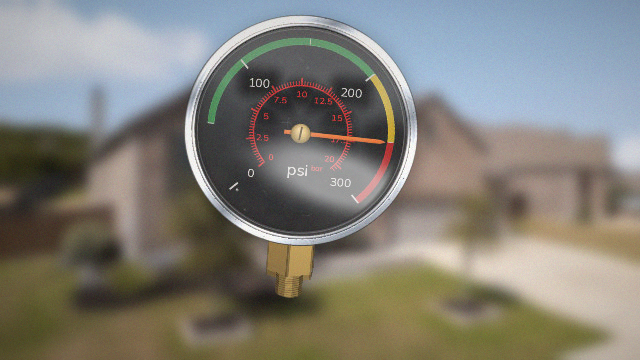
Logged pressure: **250** psi
